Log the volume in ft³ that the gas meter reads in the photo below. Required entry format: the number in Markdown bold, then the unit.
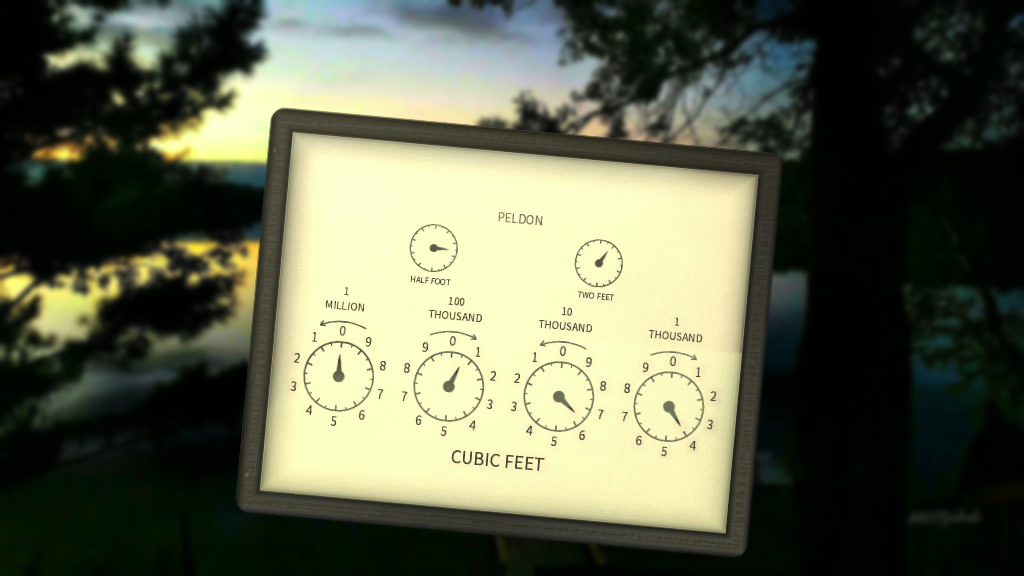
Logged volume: **6400** ft³
